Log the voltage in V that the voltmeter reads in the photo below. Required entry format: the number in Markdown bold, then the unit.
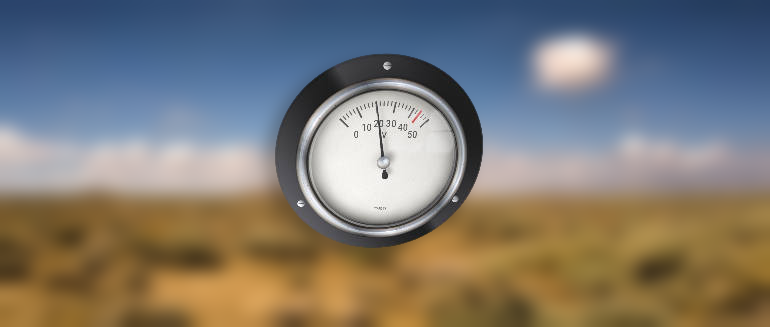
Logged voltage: **20** V
